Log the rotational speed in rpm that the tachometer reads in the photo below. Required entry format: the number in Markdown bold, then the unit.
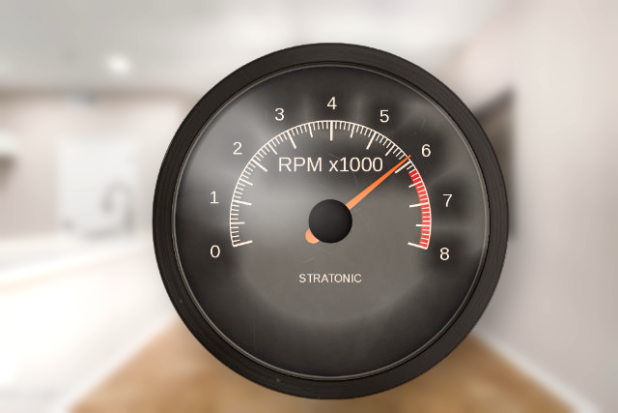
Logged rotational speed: **5900** rpm
